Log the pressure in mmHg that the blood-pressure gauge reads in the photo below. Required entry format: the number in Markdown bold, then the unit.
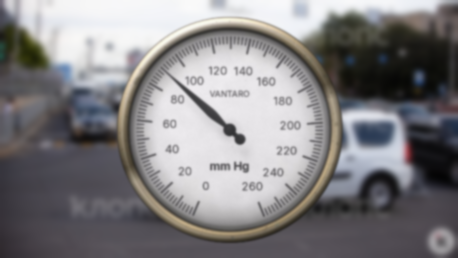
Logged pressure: **90** mmHg
